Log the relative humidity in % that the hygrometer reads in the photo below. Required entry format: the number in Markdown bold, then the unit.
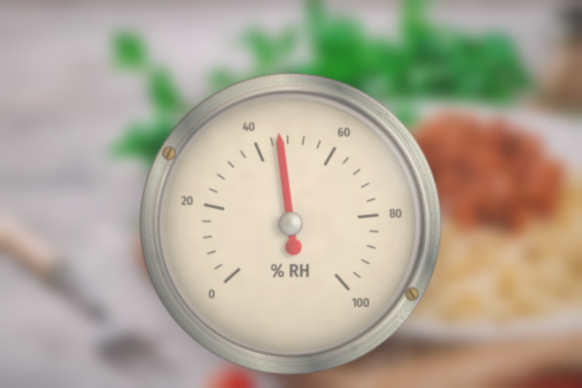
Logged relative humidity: **46** %
